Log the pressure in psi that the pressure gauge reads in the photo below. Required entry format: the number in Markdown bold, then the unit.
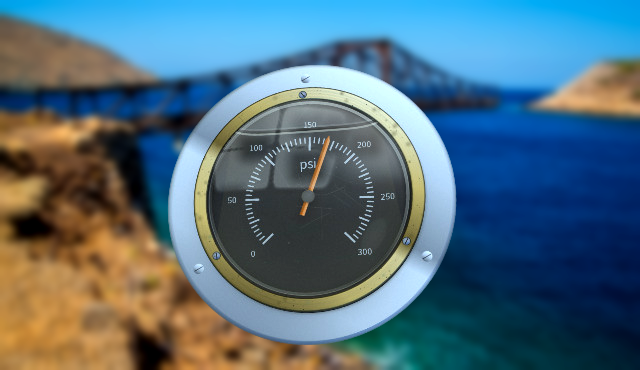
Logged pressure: **170** psi
